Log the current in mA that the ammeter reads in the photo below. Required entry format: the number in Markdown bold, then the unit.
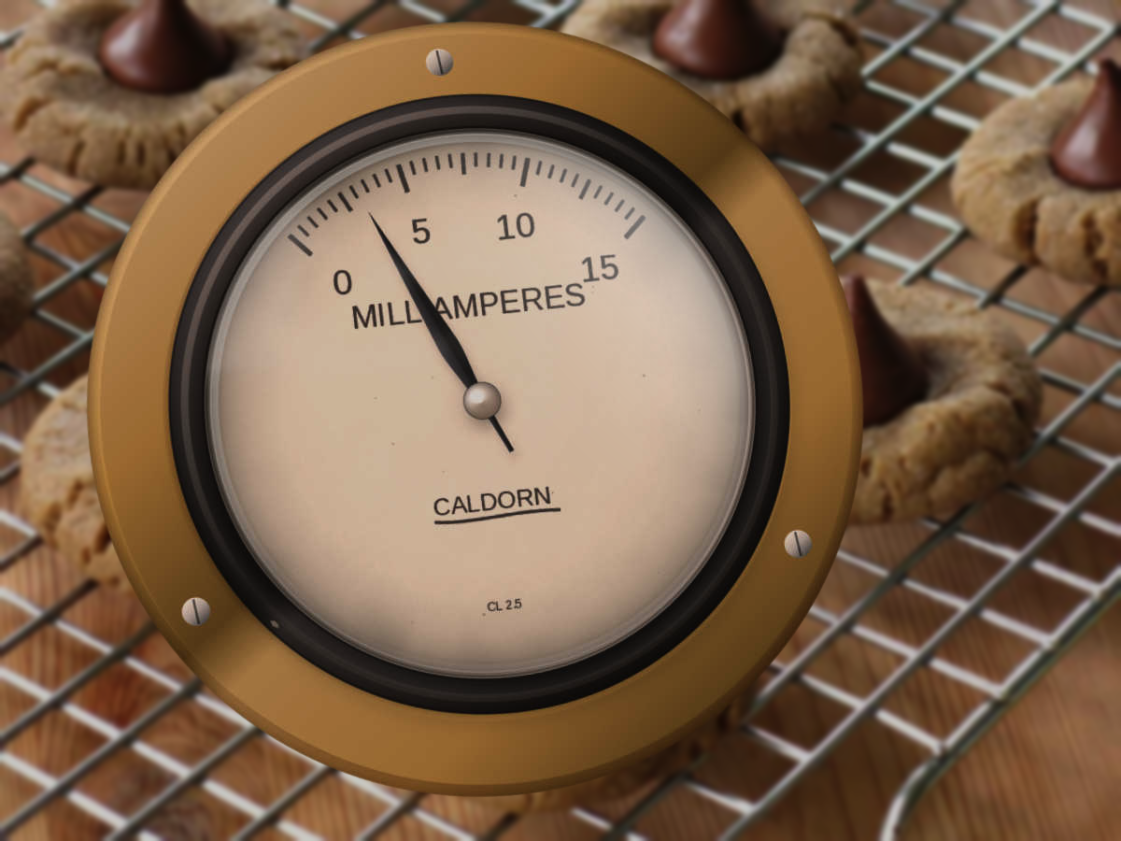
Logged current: **3** mA
